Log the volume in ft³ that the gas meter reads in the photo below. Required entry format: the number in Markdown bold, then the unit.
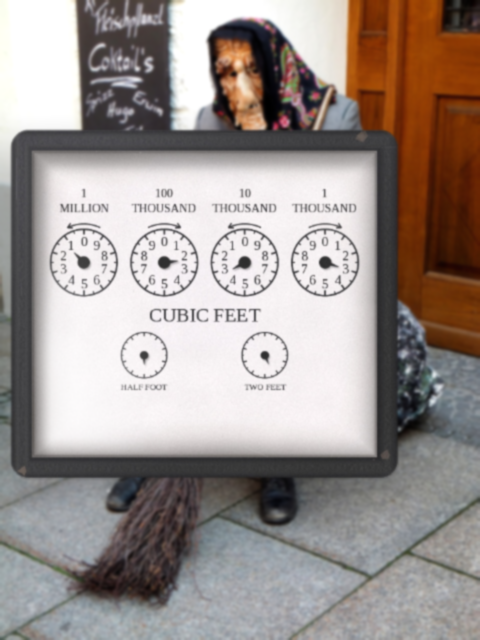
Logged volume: **123300** ft³
